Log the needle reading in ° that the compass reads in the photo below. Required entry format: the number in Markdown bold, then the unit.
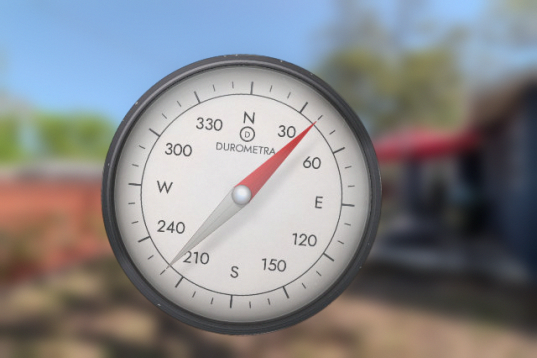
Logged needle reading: **40** °
